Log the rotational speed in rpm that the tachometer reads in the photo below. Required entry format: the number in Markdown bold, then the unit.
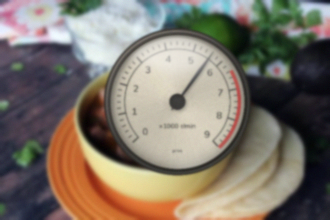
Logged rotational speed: **5600** rpm
